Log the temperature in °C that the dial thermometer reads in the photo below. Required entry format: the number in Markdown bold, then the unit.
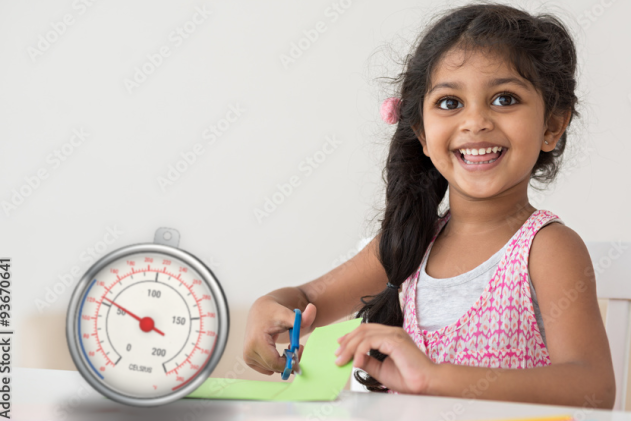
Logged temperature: **55** °C
